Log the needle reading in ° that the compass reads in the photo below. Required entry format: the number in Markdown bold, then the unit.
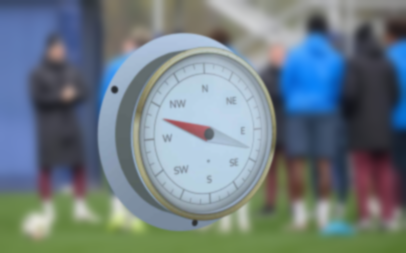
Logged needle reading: **290** °
